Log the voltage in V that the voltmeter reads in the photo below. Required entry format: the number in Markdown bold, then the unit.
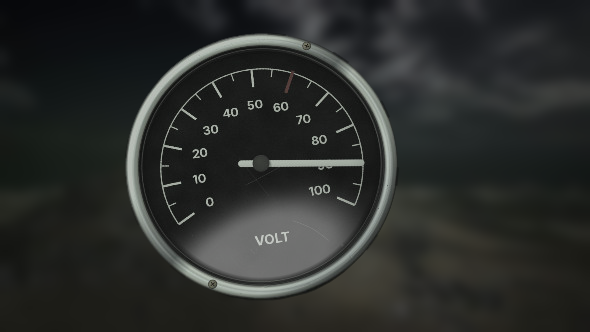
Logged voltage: **90** V
